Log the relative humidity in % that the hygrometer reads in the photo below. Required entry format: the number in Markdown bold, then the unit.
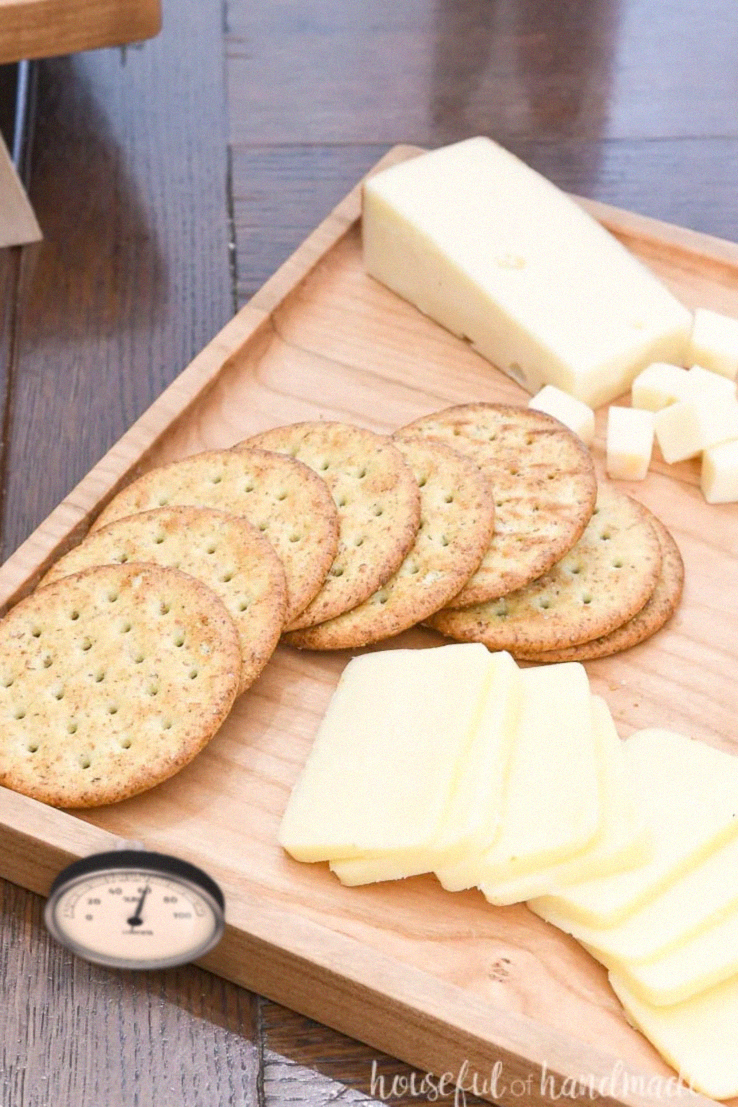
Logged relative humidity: **60** %
